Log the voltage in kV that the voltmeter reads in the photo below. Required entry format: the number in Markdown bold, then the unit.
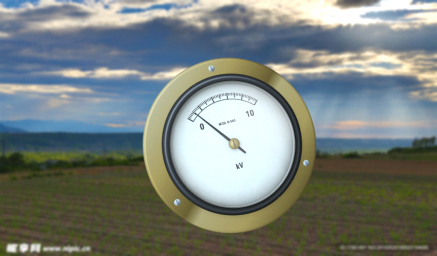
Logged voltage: **1** kV
